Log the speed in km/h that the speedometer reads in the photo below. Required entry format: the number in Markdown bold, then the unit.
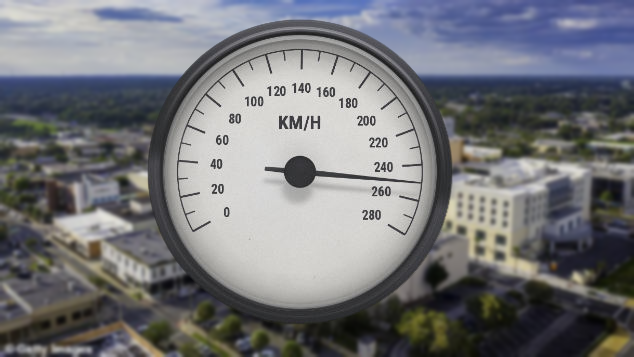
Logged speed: **250** km/h
